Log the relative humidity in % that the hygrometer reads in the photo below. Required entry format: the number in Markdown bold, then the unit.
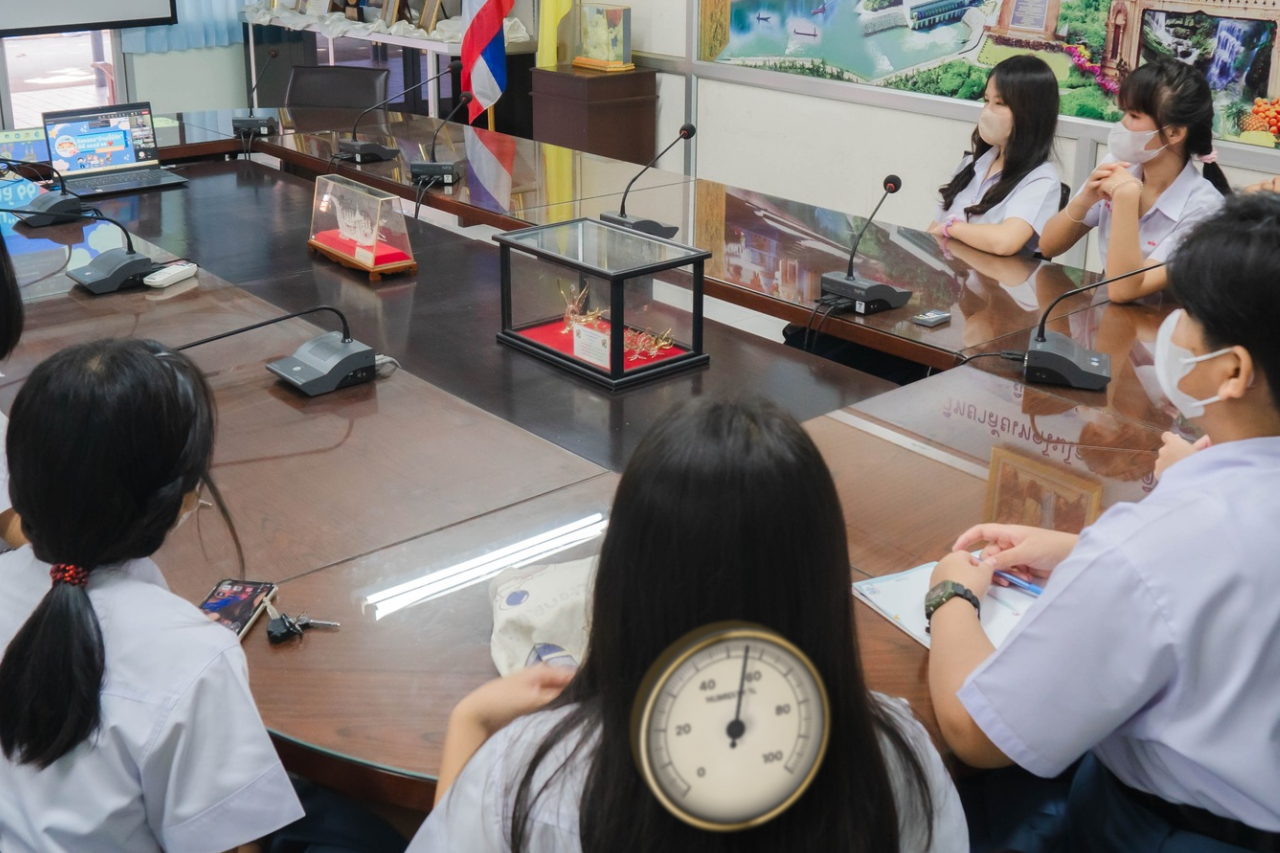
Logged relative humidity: **55** %
